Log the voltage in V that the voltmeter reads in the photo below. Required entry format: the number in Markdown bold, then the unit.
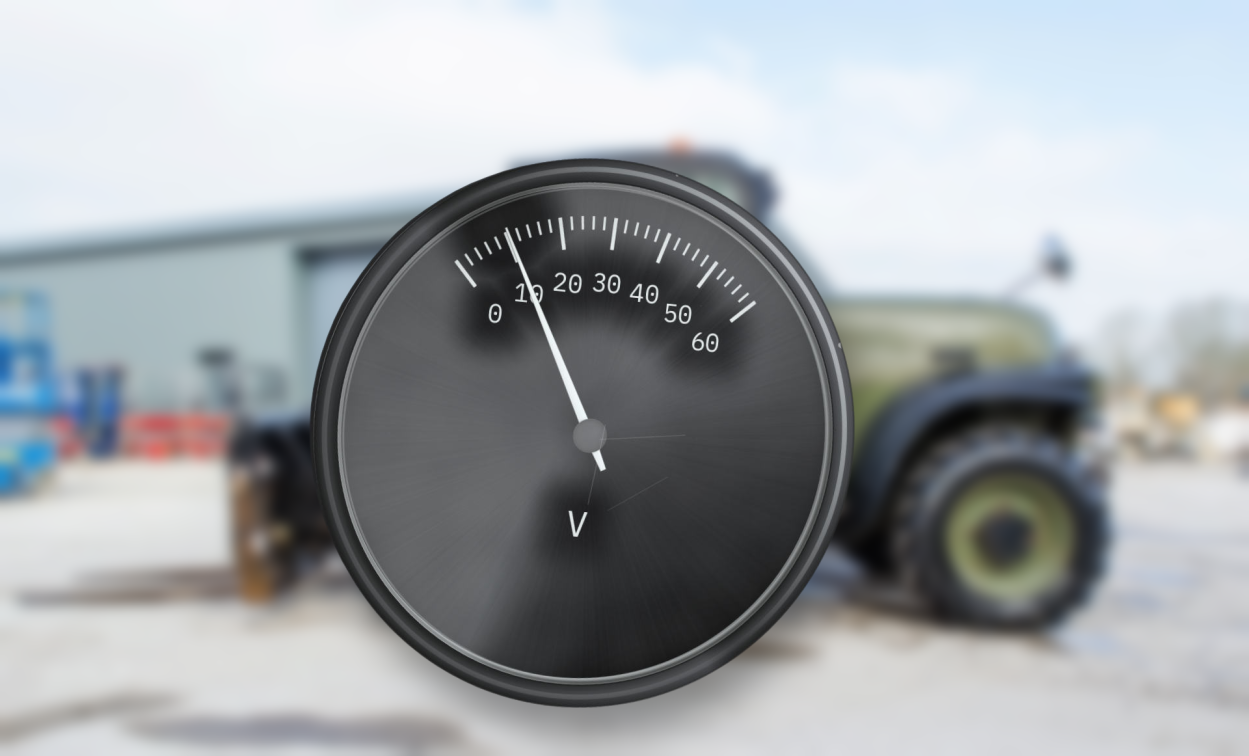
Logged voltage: **10** V
